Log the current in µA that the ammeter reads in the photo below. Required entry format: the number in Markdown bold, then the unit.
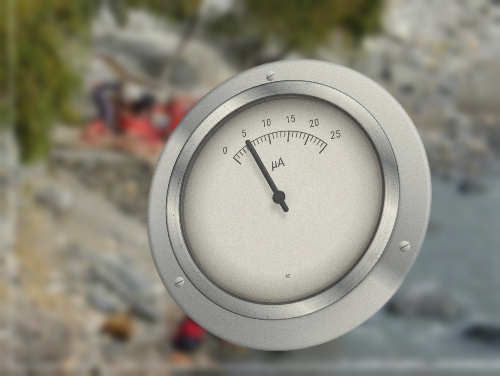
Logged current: **5** µA
